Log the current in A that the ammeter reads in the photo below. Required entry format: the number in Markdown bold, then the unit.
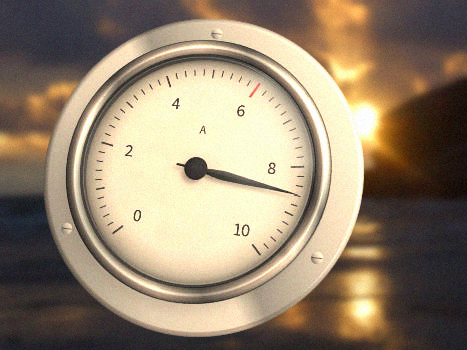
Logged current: **8.6** A
